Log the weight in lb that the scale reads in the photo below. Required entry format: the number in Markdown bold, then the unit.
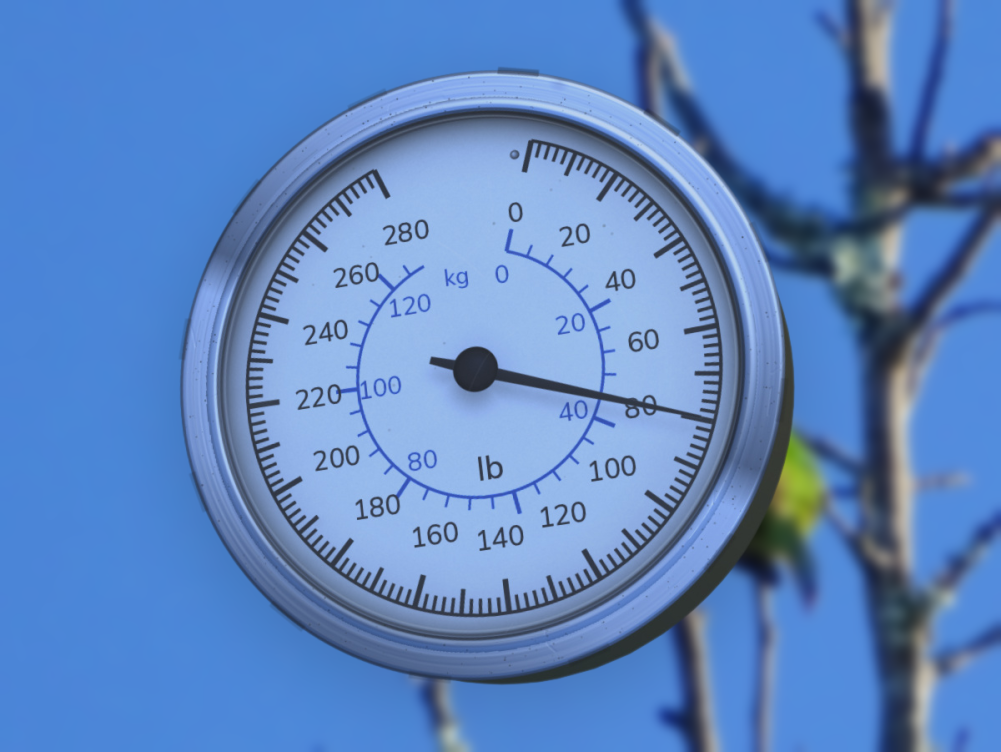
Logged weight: **80** lb
